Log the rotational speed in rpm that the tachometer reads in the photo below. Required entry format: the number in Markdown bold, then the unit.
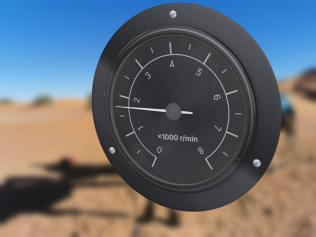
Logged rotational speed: **1750** rpm
